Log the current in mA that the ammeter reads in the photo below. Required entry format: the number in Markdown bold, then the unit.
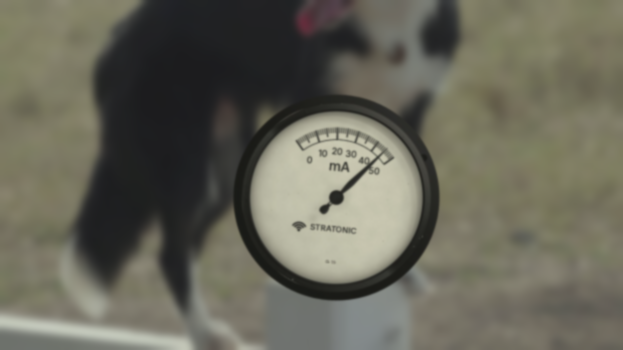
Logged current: **45** mA
